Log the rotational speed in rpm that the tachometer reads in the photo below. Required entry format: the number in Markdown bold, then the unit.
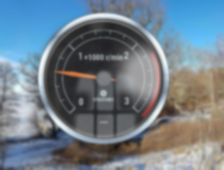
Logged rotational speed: **600** rpm
